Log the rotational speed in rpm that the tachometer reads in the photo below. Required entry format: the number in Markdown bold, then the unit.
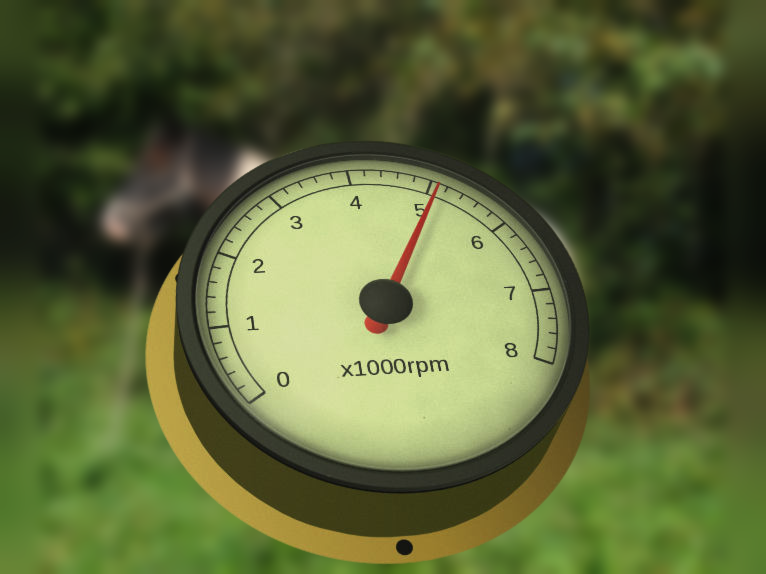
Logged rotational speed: **5100** rpm
